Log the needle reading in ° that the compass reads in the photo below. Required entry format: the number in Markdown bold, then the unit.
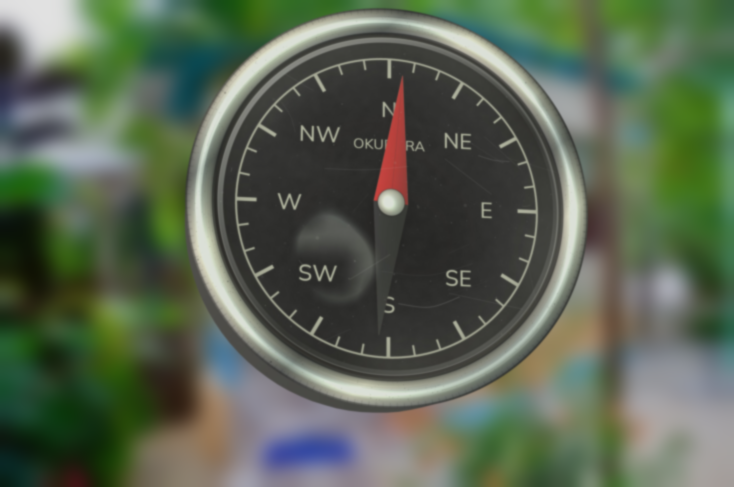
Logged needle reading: **5** °
